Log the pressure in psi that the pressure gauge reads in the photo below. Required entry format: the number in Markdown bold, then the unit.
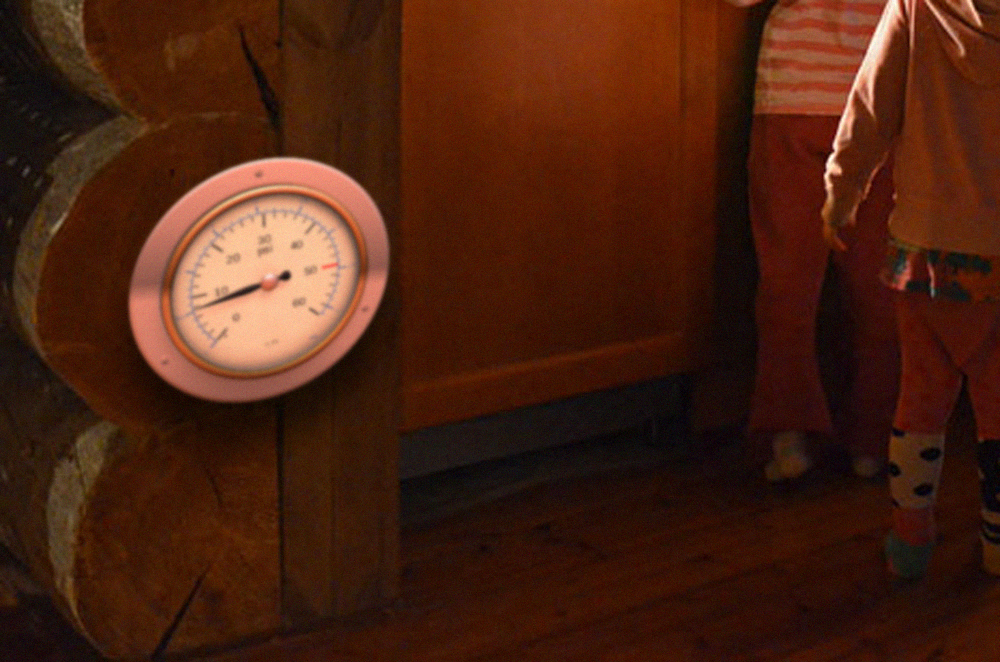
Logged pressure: **8** psi
